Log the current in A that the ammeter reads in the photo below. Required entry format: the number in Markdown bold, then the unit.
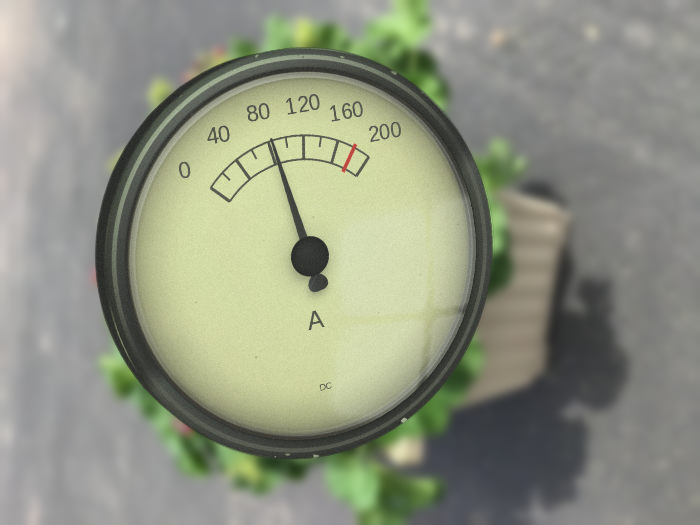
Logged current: **80** A
